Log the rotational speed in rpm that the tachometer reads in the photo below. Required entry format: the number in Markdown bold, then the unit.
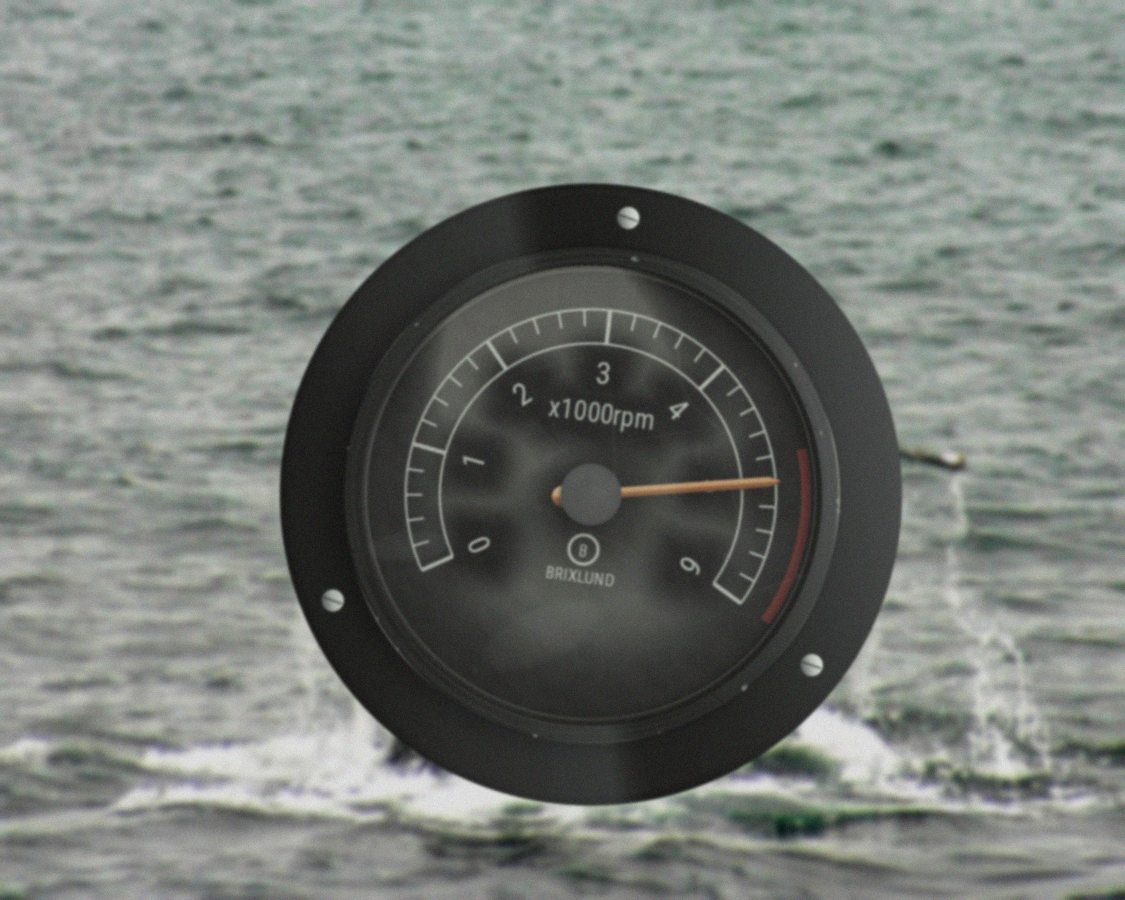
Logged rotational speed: **5000** rpm
